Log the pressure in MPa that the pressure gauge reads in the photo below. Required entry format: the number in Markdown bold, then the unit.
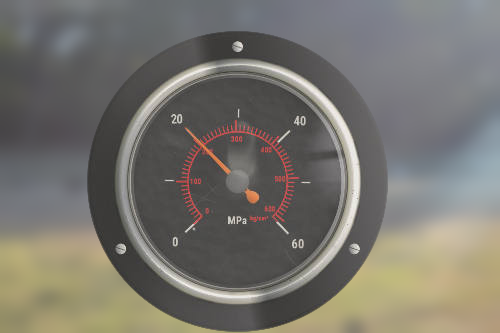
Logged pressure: **20** MPa
